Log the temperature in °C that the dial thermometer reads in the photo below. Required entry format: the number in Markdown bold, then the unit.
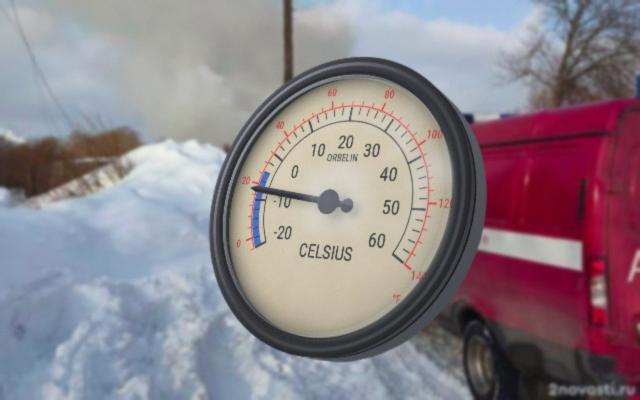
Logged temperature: **-8** °C
